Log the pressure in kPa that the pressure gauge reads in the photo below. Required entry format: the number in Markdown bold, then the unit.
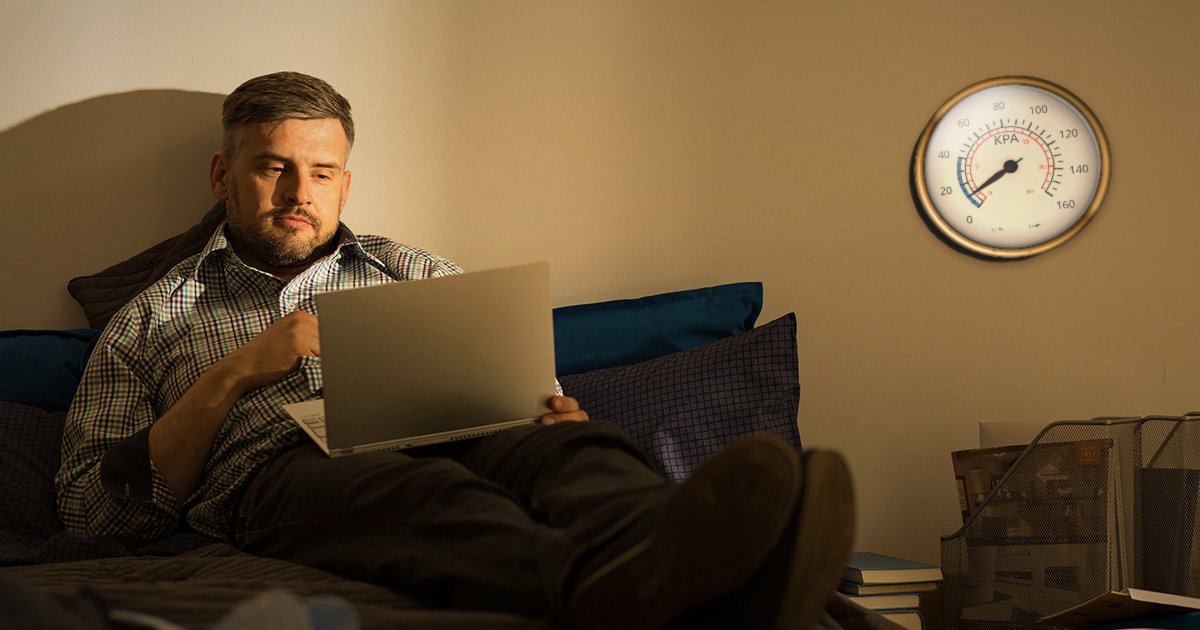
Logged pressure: **10** kPa
